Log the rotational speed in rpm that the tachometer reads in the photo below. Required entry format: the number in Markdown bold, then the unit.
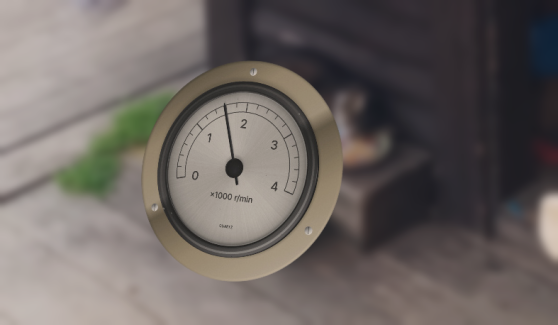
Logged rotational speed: **1600** rpm
